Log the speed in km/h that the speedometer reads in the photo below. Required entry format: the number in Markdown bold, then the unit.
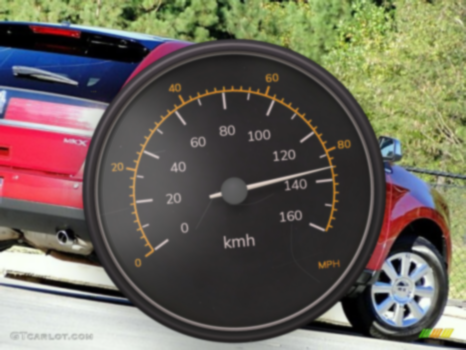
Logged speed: **135** km/h
